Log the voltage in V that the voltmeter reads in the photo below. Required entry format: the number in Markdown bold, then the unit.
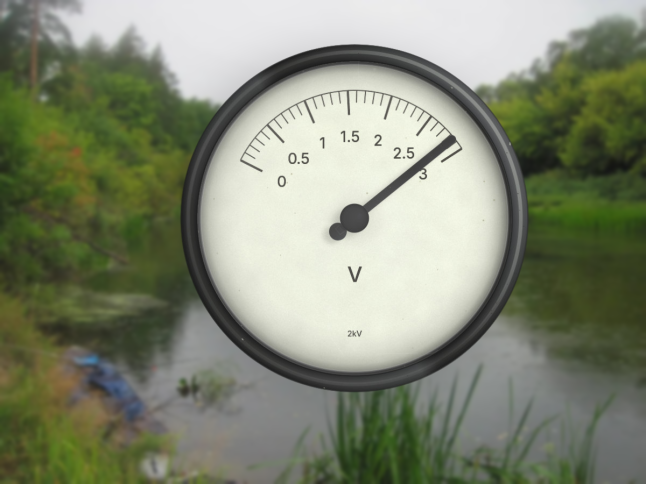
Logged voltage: **2.85** V
